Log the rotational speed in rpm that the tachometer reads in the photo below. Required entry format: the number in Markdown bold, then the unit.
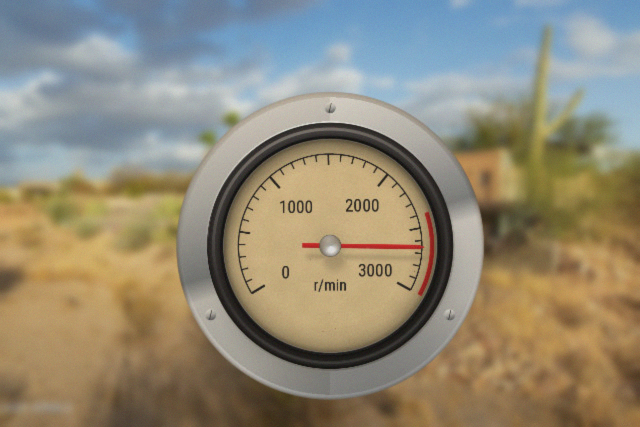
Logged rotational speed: **2650** rpm
